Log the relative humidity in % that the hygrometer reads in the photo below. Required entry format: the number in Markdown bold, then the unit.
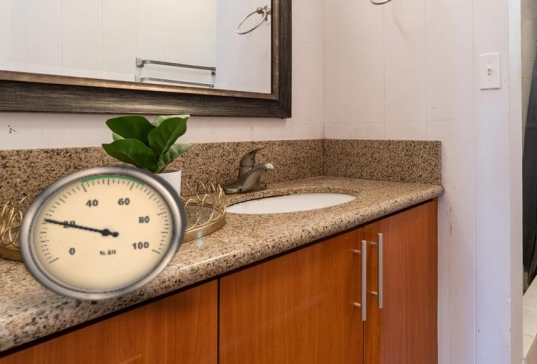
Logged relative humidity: **20** %
